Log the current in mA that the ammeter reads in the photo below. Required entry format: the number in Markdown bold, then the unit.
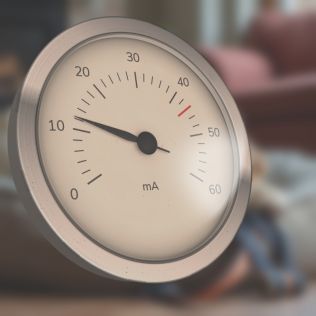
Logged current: **12** mA
